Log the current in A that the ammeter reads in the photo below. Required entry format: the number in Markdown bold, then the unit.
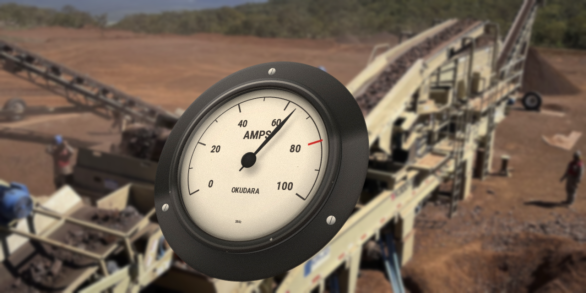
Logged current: **65** A
